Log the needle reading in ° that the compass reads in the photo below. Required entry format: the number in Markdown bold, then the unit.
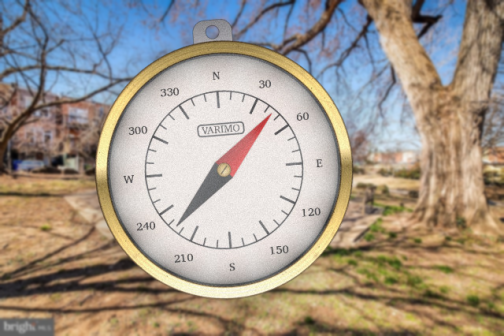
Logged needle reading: **45** °
